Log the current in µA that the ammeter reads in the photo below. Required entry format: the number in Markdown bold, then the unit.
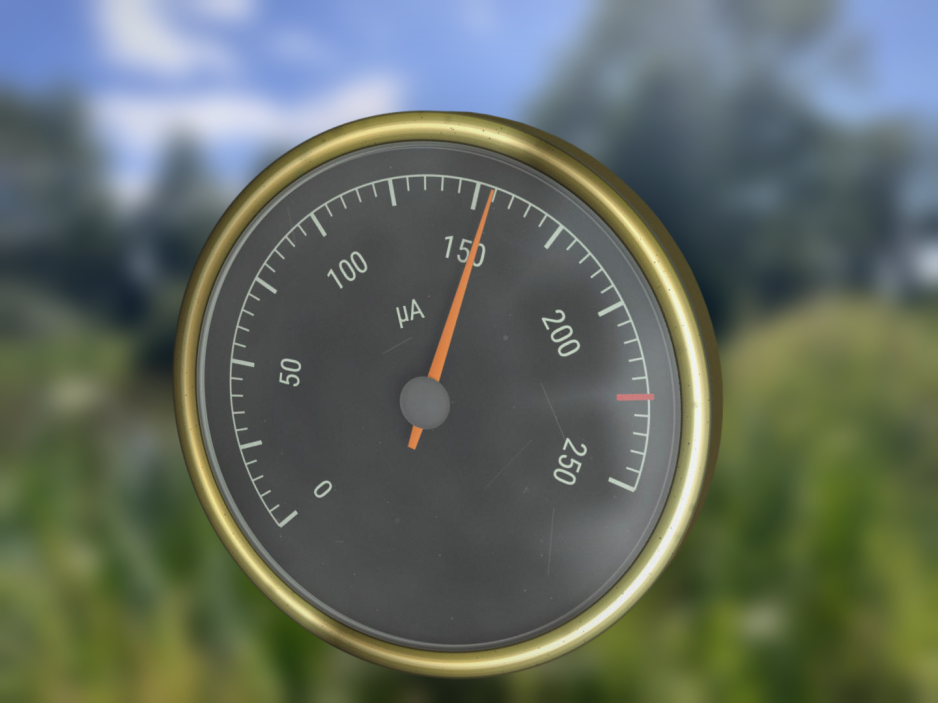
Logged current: **155** µA
